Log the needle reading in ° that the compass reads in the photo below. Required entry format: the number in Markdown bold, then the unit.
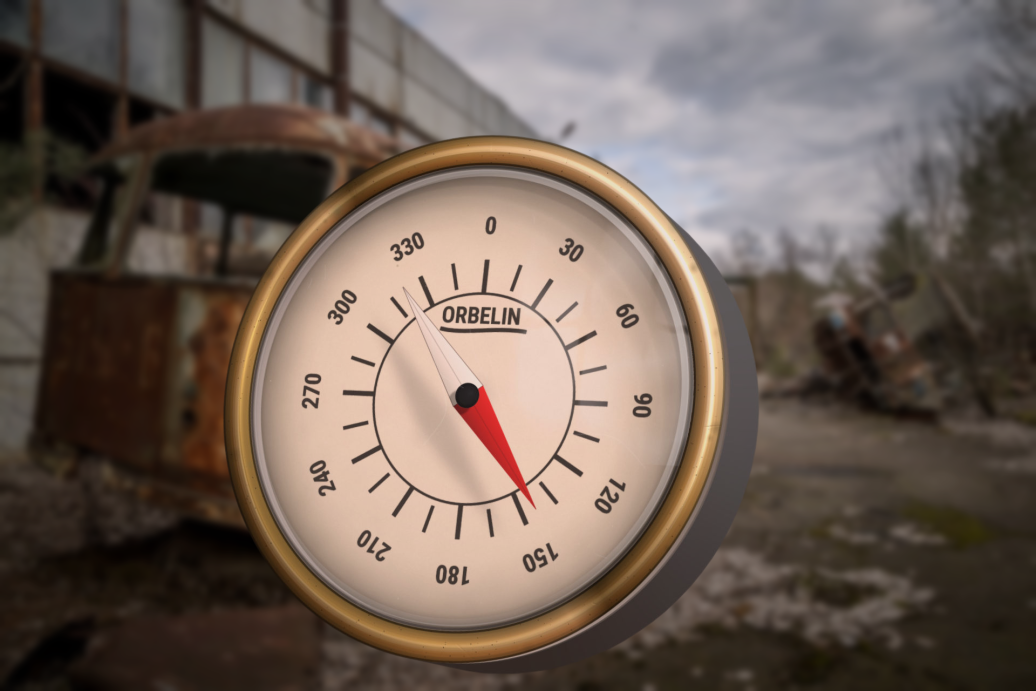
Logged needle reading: **142.5** °
